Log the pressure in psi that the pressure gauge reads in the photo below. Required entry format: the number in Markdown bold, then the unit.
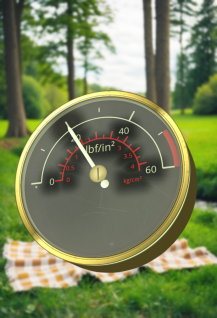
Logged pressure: **20** psi
